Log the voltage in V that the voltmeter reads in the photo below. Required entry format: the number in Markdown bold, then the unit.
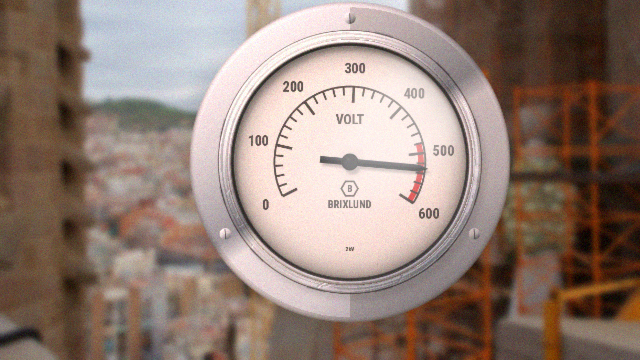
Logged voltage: **530** V
